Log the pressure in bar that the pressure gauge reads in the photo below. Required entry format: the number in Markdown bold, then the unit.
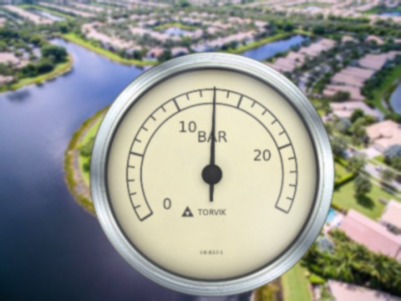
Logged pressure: **13** bar
